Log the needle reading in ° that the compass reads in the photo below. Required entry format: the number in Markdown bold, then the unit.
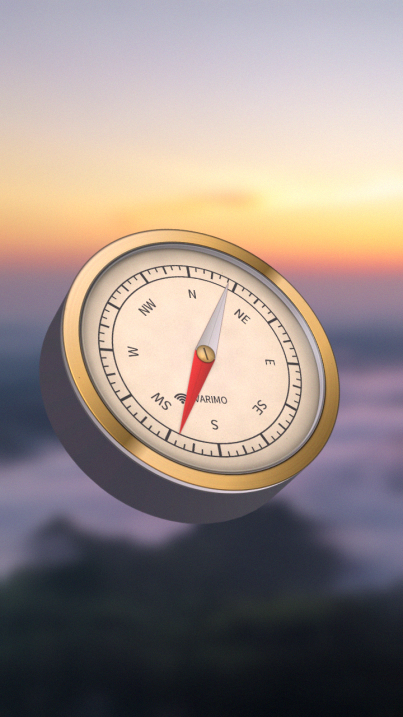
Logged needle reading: **205** °
